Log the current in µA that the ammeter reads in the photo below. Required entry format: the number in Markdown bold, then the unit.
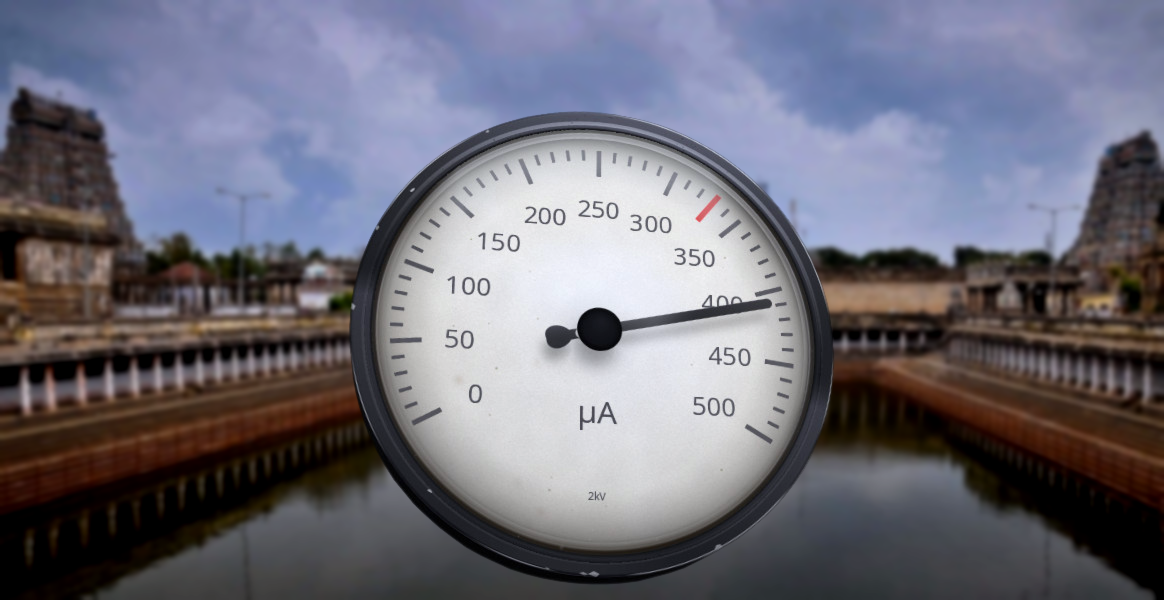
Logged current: **410** µA
